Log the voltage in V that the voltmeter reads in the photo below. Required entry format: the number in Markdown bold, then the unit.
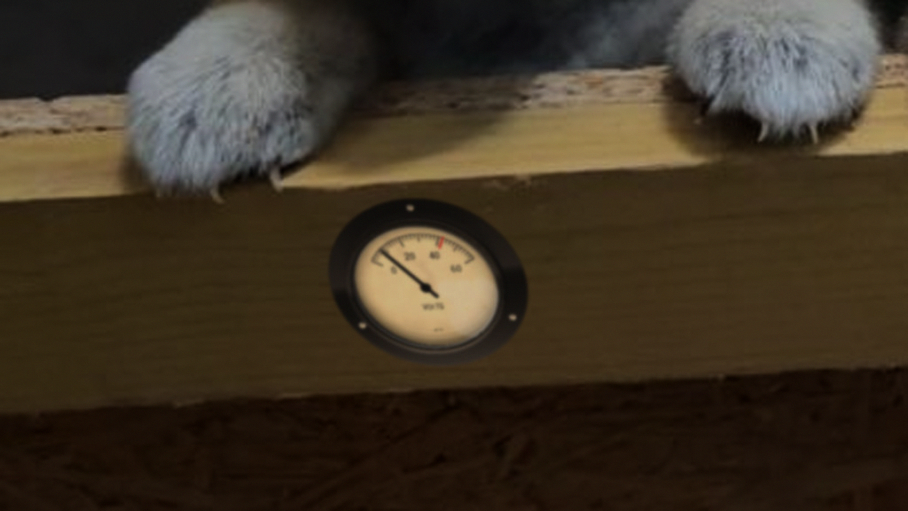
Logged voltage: **10** V
